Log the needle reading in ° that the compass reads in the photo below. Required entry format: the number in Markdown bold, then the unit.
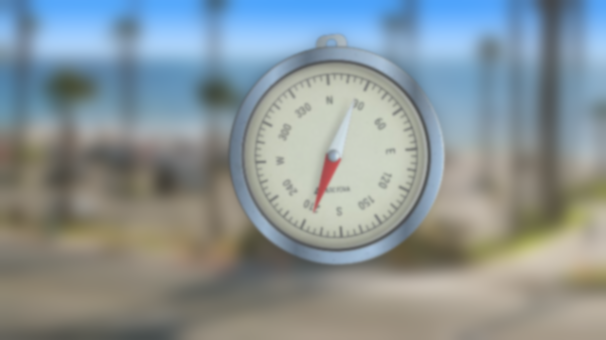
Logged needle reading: **205** °
